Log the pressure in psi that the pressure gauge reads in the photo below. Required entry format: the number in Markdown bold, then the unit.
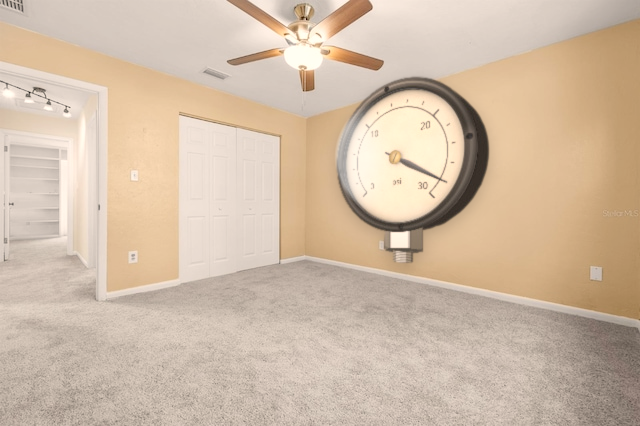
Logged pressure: **28** psi
